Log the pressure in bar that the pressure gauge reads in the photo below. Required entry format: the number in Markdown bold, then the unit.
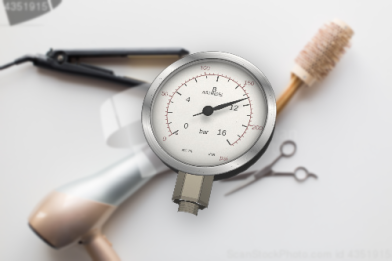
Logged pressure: **11.5** bar
